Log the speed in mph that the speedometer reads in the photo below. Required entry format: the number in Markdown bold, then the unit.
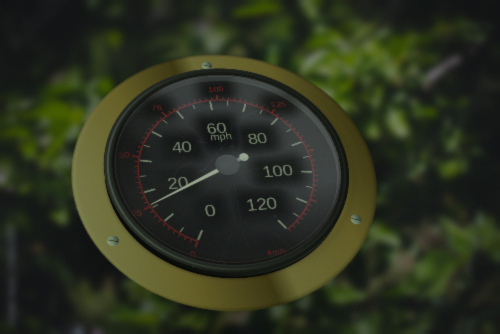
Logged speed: **15** mph
